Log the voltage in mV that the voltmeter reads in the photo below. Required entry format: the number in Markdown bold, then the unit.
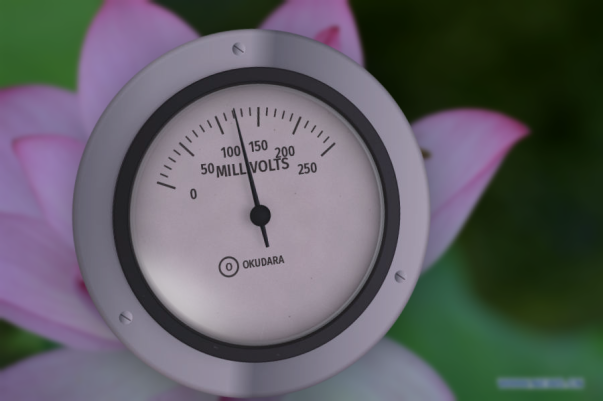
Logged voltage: **120** mV
